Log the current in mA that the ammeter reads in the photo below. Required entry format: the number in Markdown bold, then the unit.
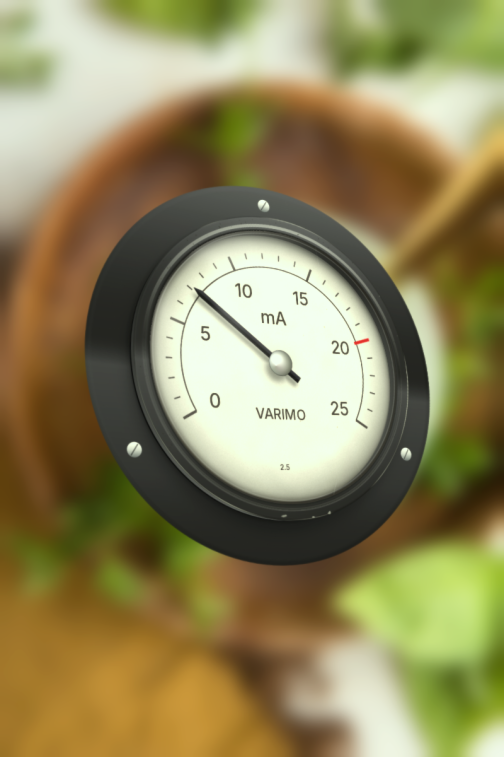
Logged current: **7** mA
